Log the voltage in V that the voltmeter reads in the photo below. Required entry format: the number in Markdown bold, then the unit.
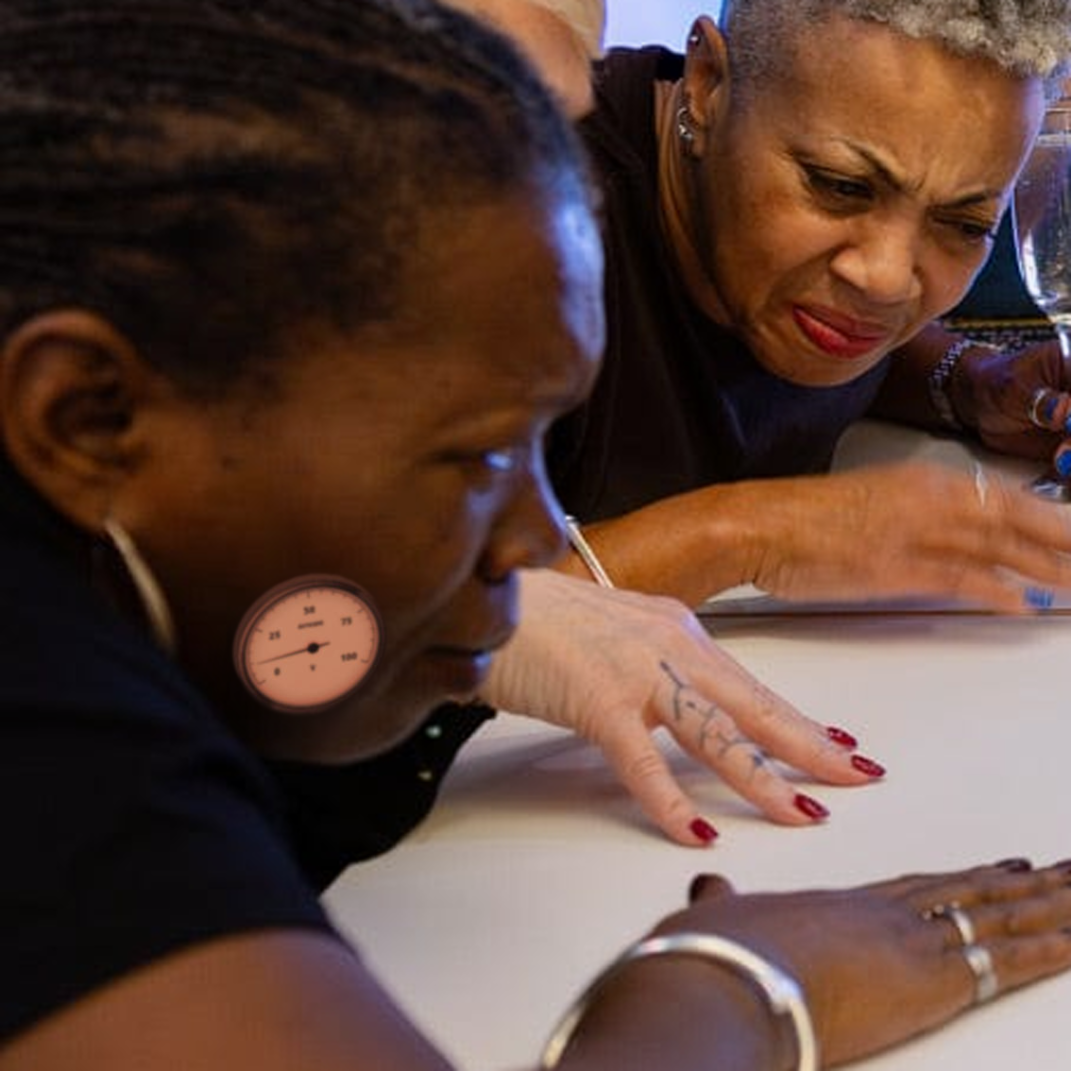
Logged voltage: **10** V
